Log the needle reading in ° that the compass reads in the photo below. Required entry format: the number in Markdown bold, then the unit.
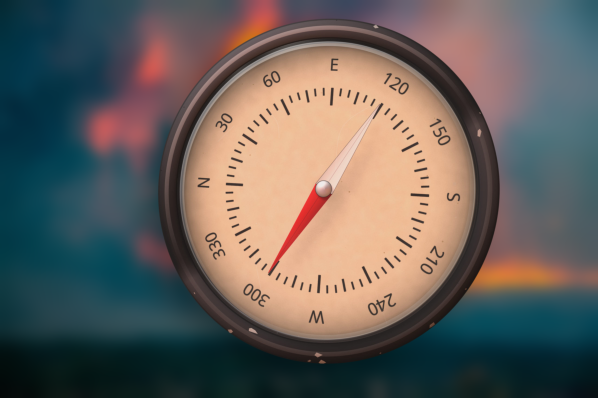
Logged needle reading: **300** °
